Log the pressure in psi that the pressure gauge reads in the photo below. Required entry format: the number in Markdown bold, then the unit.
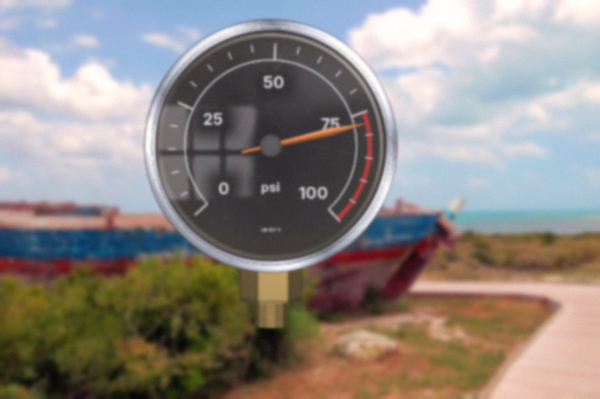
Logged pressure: **77.5** psi
